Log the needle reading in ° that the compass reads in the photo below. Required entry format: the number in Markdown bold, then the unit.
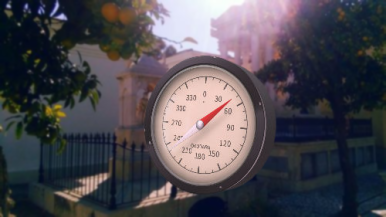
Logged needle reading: **50** °
